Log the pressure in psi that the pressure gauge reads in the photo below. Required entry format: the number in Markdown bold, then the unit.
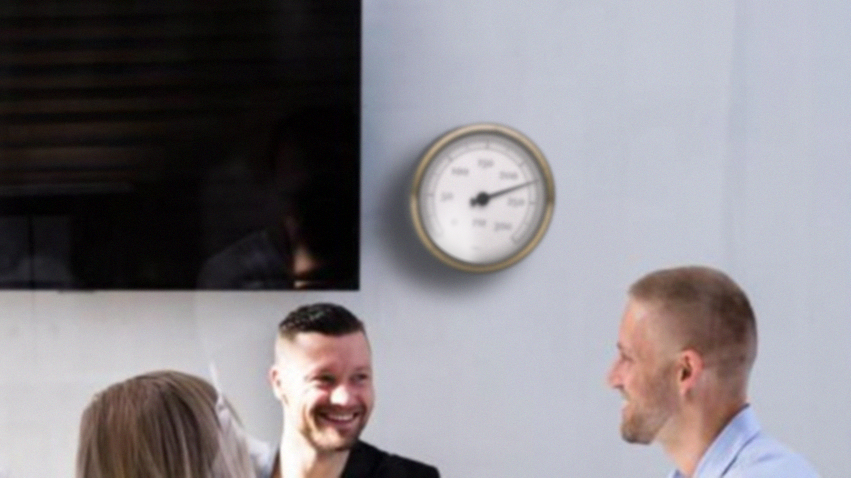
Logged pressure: **225** psi
